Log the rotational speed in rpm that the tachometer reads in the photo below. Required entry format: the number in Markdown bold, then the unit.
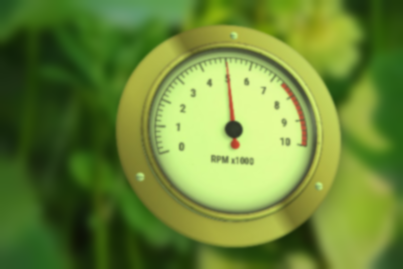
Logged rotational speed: **5000** rpm
